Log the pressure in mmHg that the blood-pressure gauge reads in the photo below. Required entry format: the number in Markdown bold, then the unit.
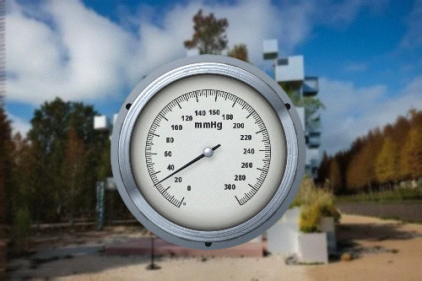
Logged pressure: **30** mmHg
